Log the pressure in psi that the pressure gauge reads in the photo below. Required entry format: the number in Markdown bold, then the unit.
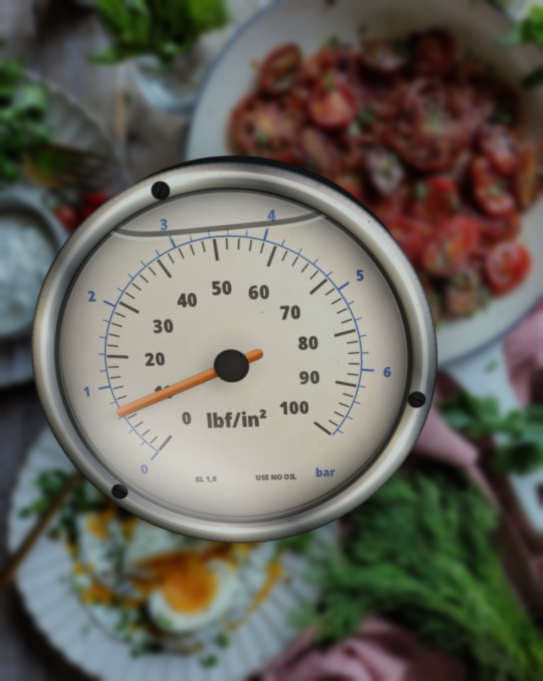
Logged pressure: **10** psi
